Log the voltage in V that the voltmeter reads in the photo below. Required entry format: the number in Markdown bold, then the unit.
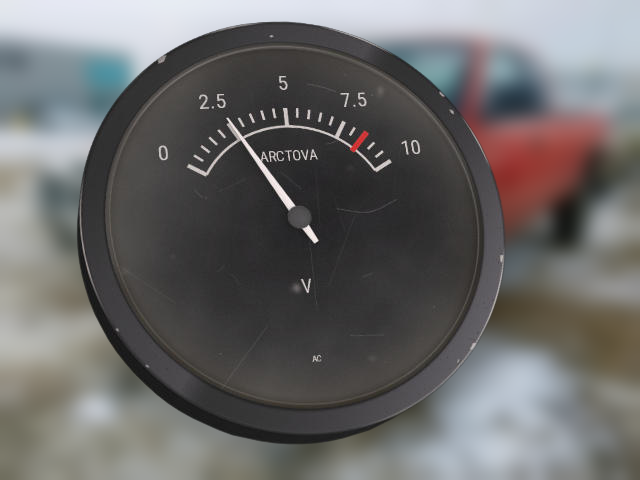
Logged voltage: **2.5** V
